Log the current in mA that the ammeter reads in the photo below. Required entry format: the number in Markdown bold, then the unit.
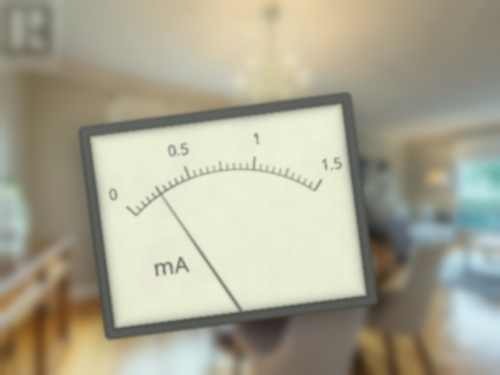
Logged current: **0.25** mA
